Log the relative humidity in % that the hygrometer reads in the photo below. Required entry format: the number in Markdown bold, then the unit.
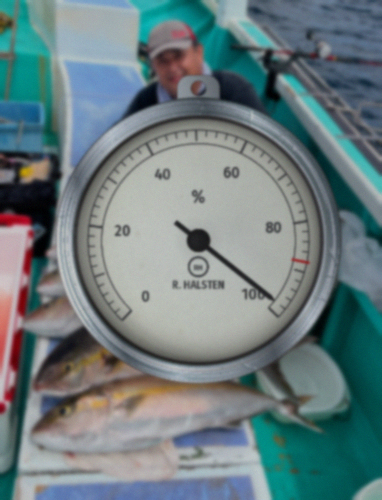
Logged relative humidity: **98** %
